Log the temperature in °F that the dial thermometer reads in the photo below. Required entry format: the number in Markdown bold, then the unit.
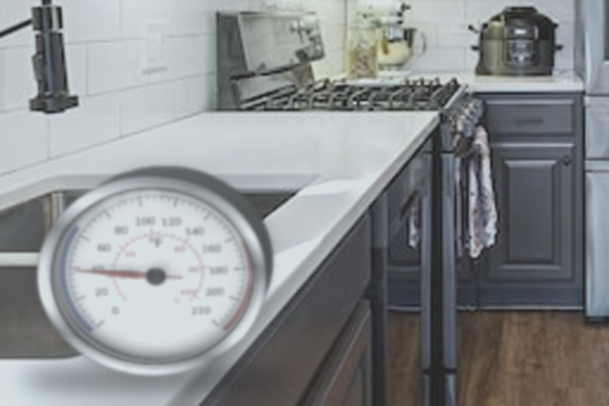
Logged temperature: **40** °F
